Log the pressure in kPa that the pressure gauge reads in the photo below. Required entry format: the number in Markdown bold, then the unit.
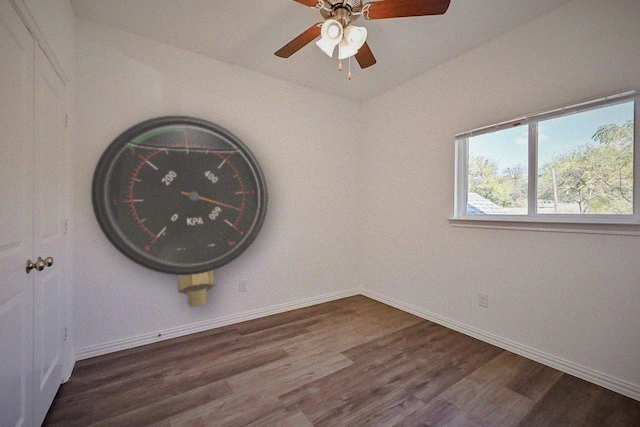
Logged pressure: **550** kPa
